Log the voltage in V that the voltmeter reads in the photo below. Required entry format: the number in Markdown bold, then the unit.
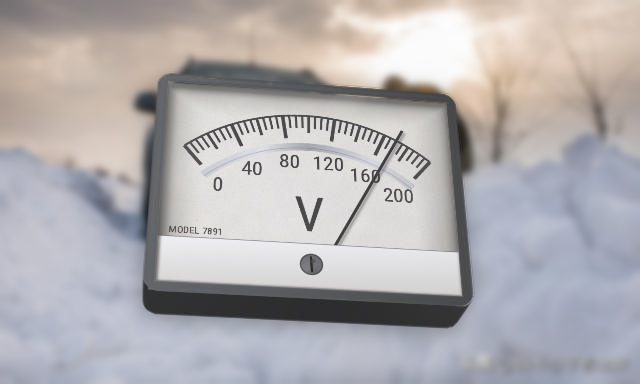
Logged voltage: **170** V
